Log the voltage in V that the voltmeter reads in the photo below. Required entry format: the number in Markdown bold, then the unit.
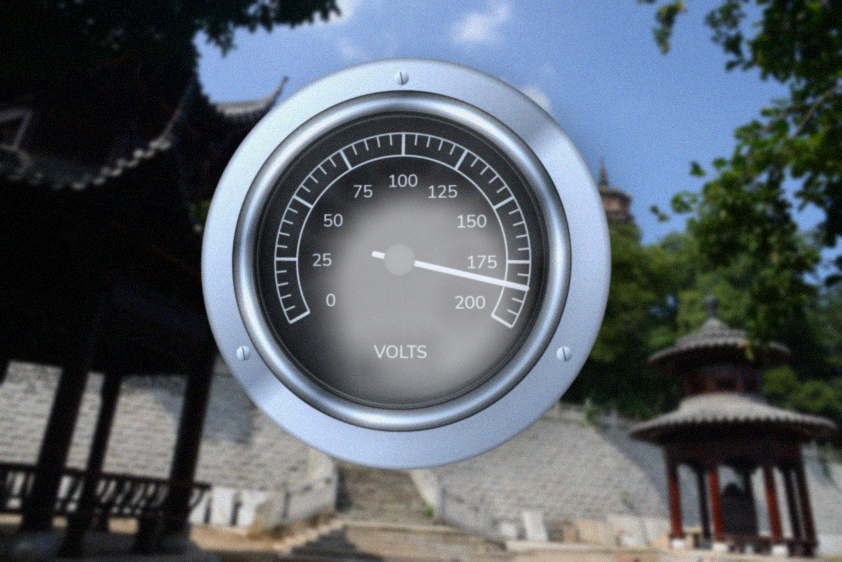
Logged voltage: **185** V
